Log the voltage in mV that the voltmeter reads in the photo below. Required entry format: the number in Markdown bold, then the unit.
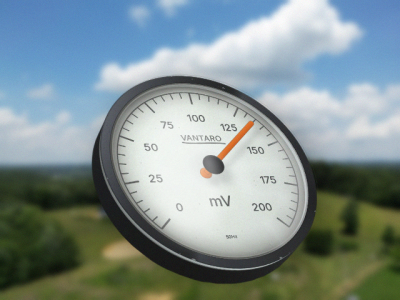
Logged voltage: **135** mV
